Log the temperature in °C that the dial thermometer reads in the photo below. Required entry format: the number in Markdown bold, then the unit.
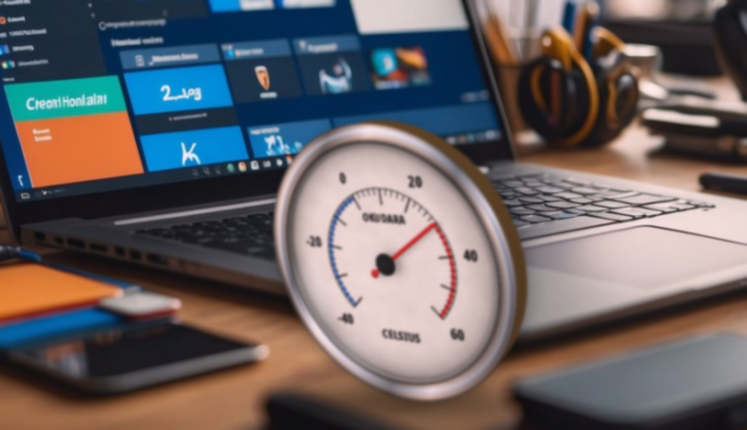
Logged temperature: **30** °C
